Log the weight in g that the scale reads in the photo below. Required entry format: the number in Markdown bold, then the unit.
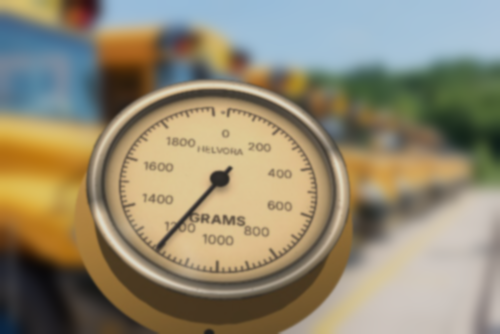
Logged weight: **1200** g
